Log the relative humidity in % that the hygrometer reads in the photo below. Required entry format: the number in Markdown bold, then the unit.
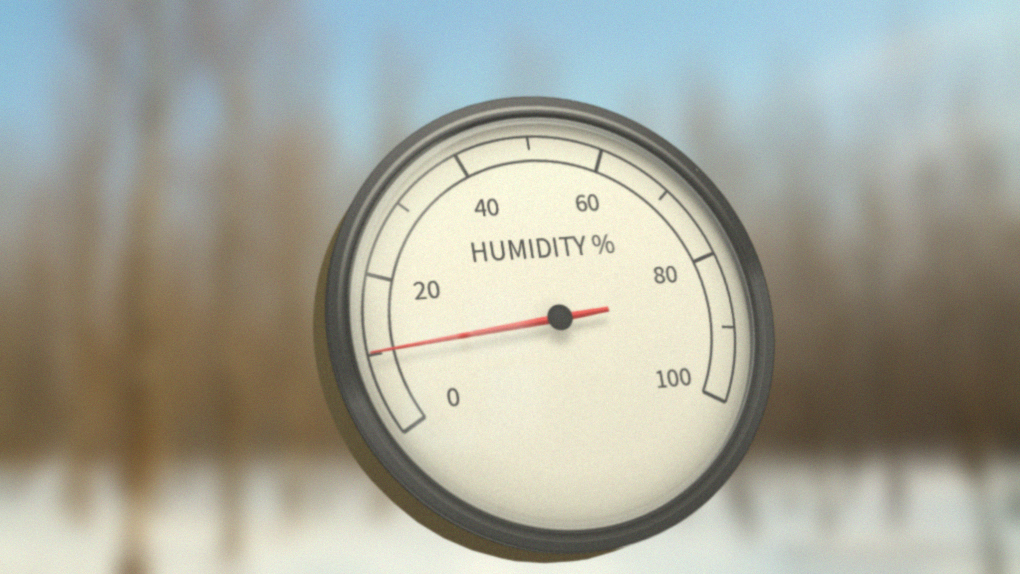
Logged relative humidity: **10** %
